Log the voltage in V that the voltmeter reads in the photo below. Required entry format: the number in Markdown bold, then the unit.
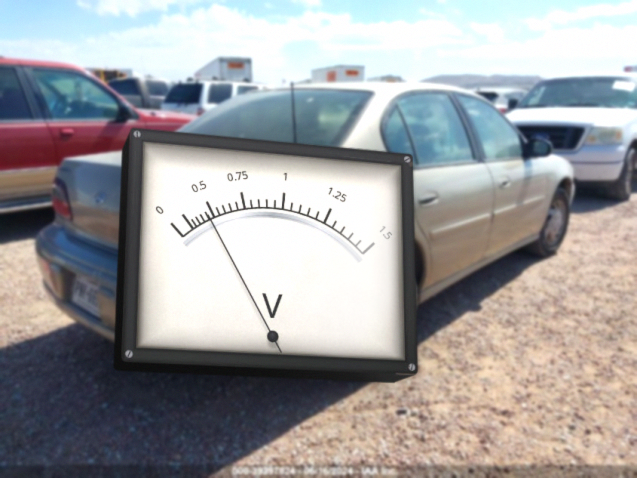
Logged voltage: **0.45** V
